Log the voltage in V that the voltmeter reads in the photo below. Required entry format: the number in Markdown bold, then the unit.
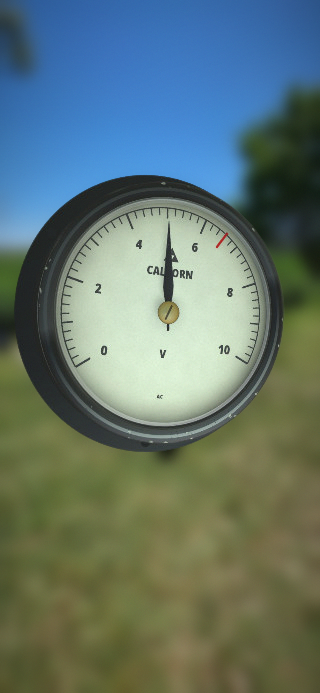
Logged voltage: **5** V
